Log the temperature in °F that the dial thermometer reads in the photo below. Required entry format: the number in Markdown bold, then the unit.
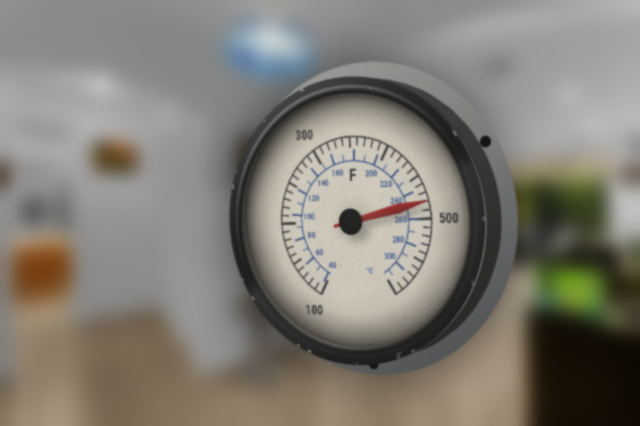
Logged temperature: **480** °F
